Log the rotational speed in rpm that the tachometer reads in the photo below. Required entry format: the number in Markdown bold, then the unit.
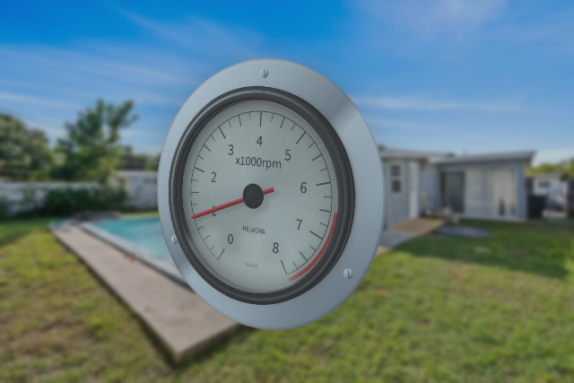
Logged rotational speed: **1000** rpm
